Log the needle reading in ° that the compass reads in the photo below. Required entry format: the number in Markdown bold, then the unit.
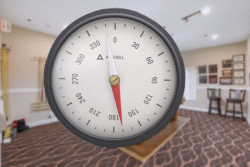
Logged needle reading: **170** °
